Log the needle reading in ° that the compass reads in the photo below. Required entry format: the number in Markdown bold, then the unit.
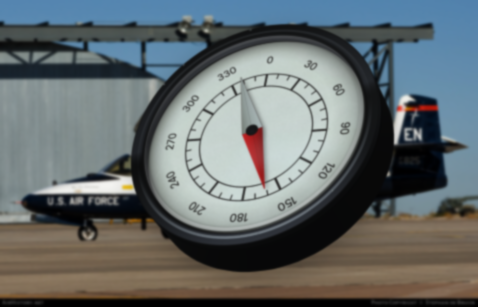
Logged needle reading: **160** °
